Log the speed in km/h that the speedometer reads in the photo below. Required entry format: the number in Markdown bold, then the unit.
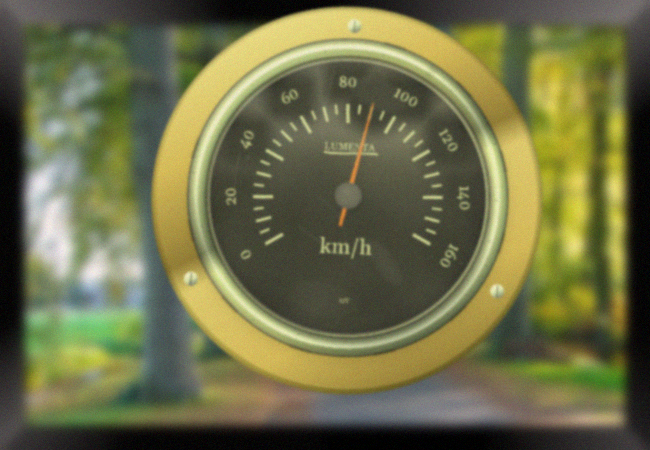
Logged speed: **90** km/h
